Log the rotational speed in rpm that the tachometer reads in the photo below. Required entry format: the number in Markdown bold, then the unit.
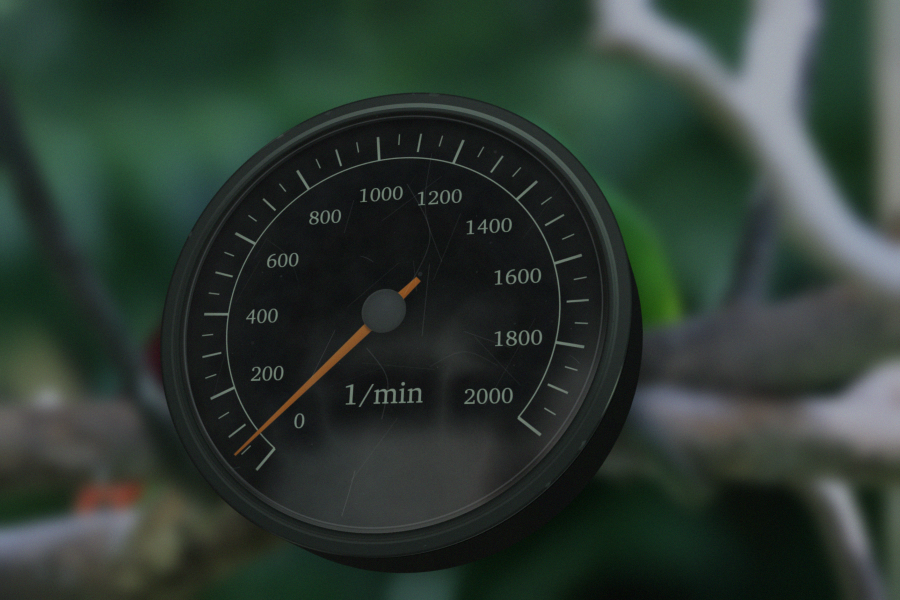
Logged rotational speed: **50** rpm
